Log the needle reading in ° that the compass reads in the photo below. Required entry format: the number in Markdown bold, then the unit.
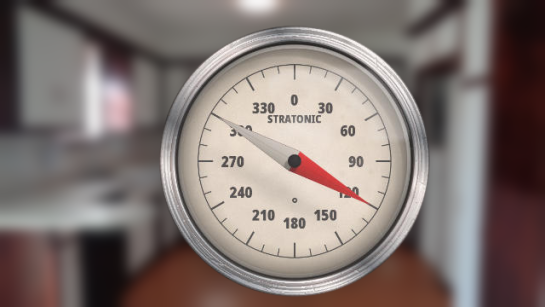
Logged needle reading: **120** °
